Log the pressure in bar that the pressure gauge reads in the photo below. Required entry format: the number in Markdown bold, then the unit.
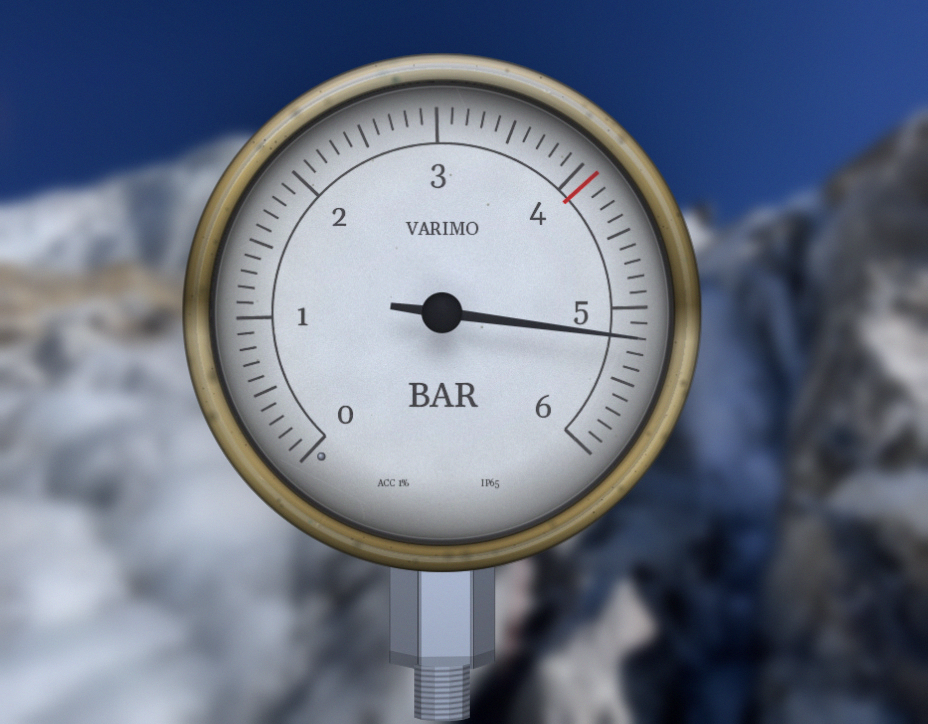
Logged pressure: **5.2** bar
